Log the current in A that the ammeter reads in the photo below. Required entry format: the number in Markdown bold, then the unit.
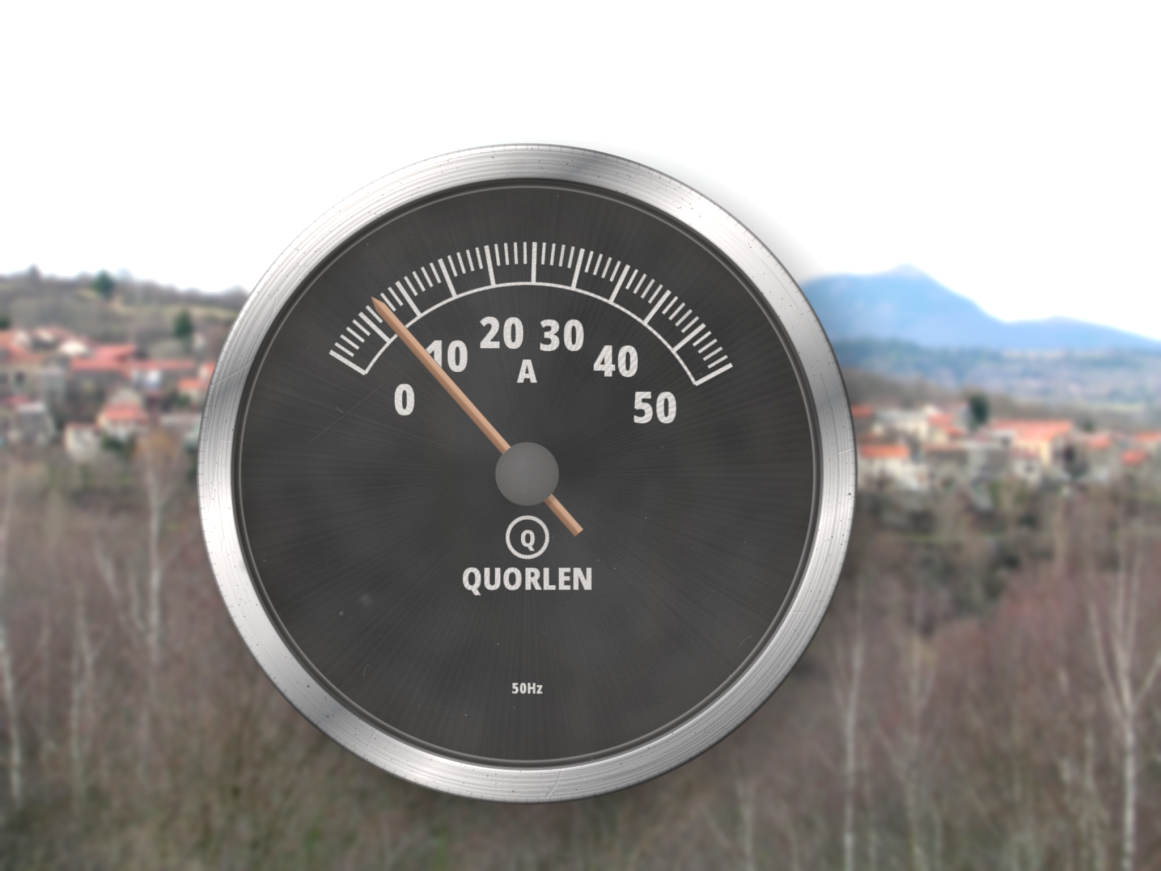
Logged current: **7** A
